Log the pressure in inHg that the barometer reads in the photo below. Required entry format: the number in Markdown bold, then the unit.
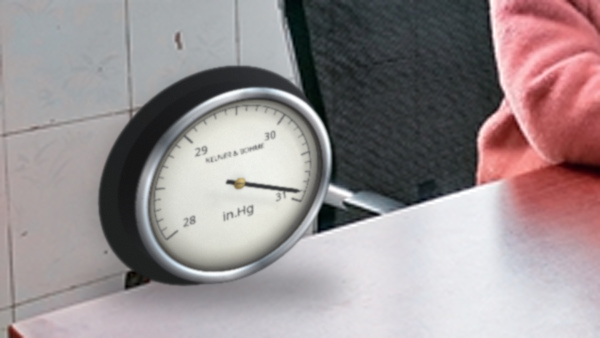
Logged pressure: **30.9** inHg
